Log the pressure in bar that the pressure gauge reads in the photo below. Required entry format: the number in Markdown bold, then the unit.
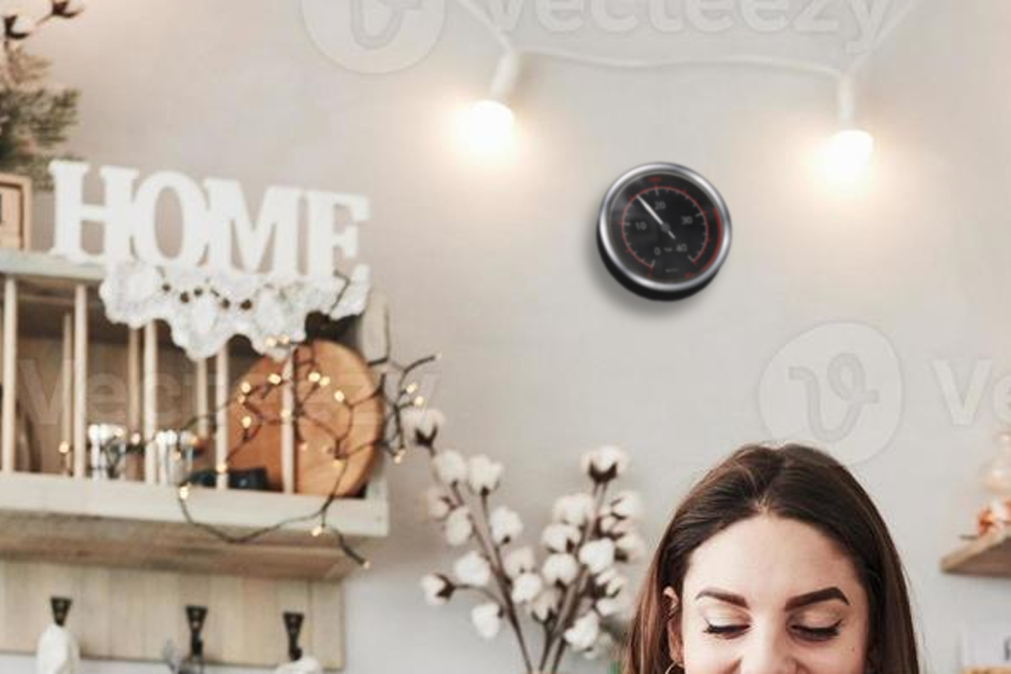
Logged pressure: **16** bar
